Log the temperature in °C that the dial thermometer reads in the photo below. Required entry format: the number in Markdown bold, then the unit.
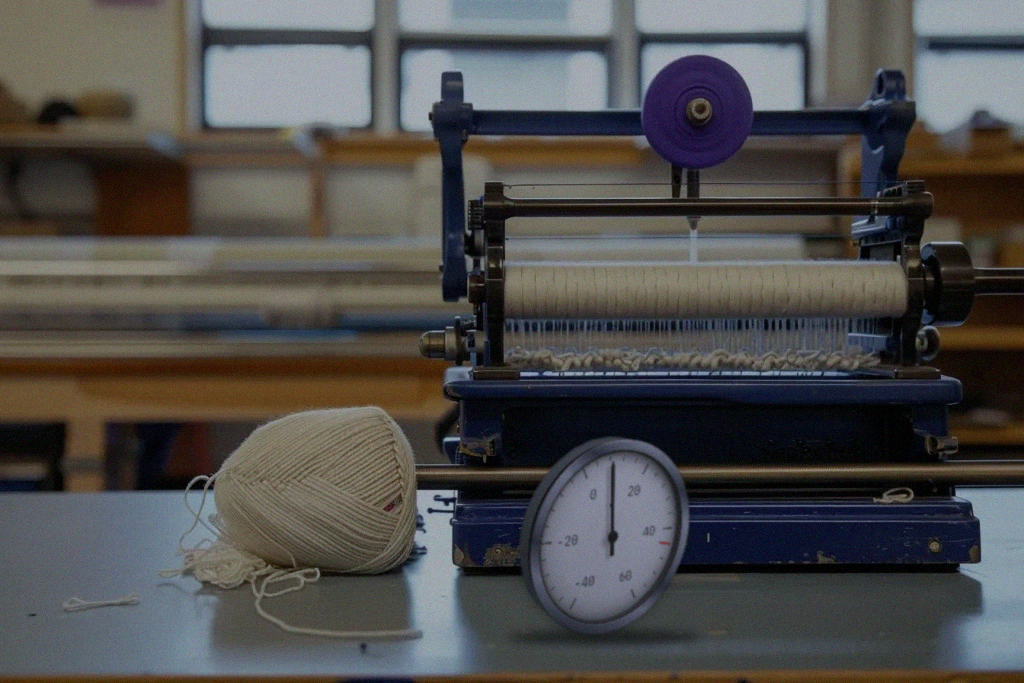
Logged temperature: **8** °C
